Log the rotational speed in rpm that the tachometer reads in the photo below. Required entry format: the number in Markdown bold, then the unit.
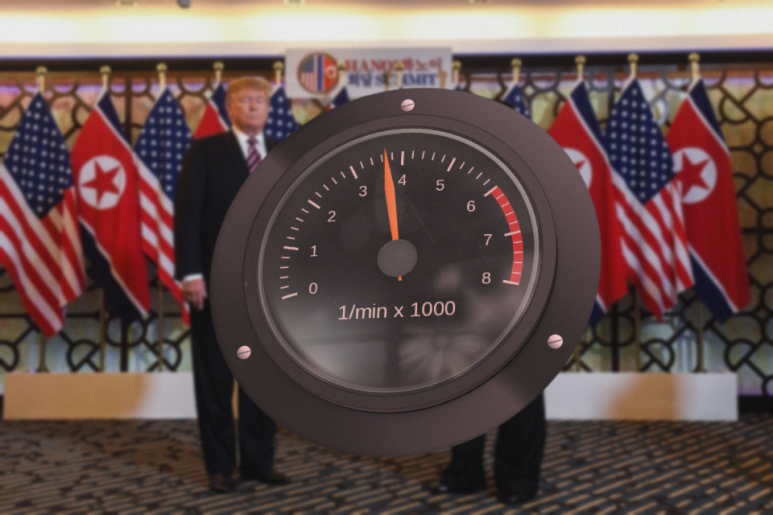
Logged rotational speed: **3700** rpm
